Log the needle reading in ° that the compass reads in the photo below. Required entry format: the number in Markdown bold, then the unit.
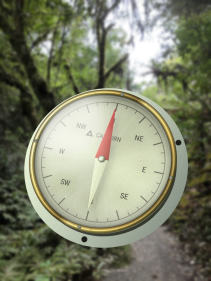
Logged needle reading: **0** °
